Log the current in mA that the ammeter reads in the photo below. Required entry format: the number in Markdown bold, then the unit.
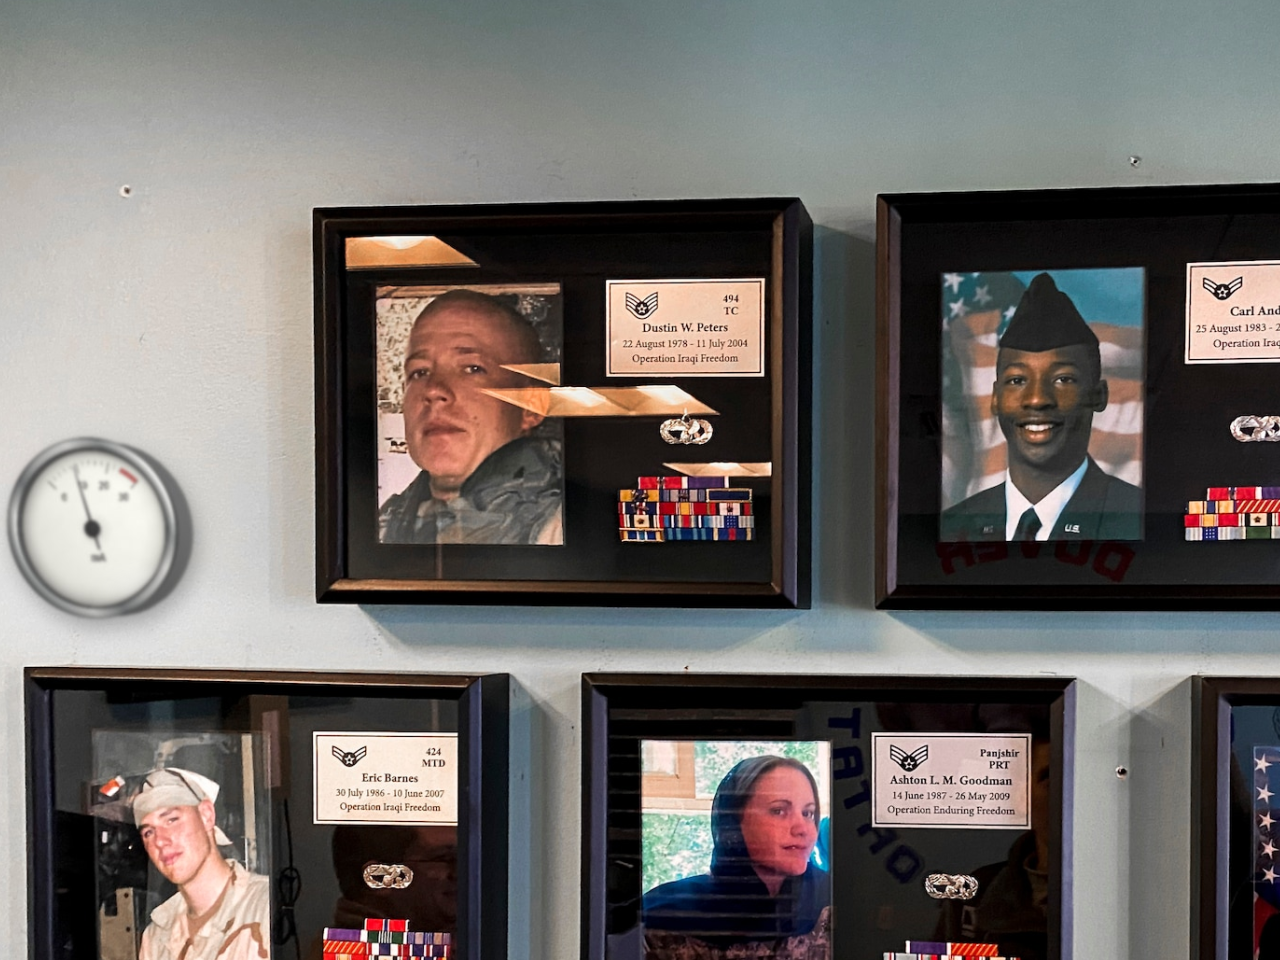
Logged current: **10** mA
